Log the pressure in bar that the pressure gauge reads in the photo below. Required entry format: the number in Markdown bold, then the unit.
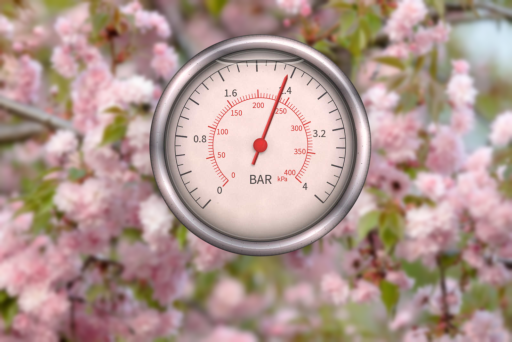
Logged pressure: **2.35** bar
